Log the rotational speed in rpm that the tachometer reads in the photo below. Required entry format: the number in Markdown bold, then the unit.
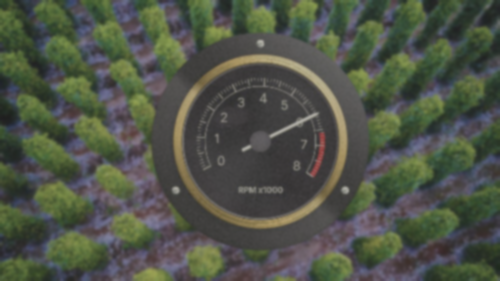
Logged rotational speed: **6000** rpm
